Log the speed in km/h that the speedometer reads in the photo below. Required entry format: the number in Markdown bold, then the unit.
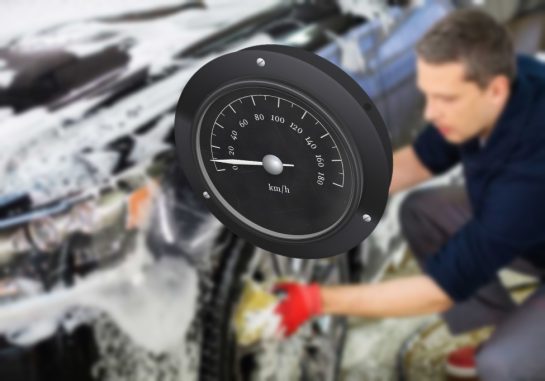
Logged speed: **10** km/h
